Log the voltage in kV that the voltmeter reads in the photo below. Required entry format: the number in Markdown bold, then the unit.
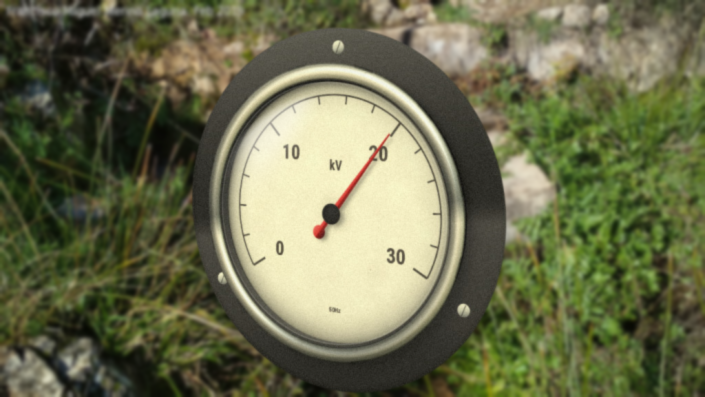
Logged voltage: **20** kV
